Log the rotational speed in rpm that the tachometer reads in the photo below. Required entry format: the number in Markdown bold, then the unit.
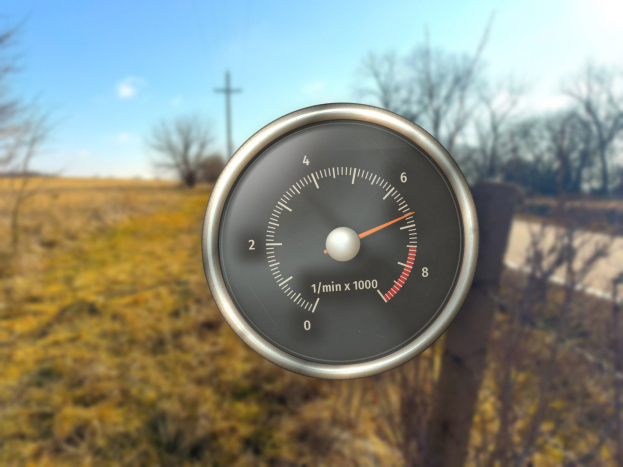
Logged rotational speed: **6700** rpm
